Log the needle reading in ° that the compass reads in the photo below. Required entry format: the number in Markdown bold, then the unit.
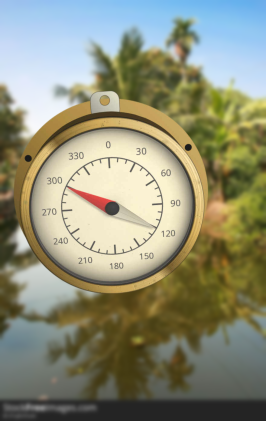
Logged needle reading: **300** °
